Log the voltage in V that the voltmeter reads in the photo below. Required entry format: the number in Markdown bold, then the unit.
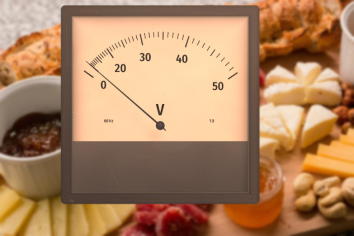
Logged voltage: **10** V
